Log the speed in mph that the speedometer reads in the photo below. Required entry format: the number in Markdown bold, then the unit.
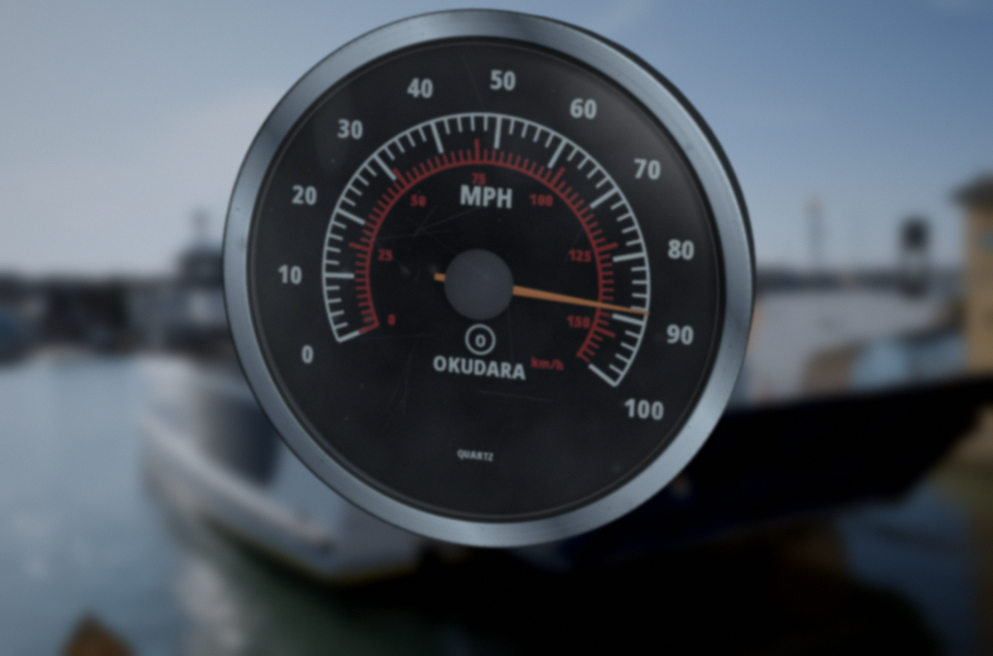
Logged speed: **88** mph
